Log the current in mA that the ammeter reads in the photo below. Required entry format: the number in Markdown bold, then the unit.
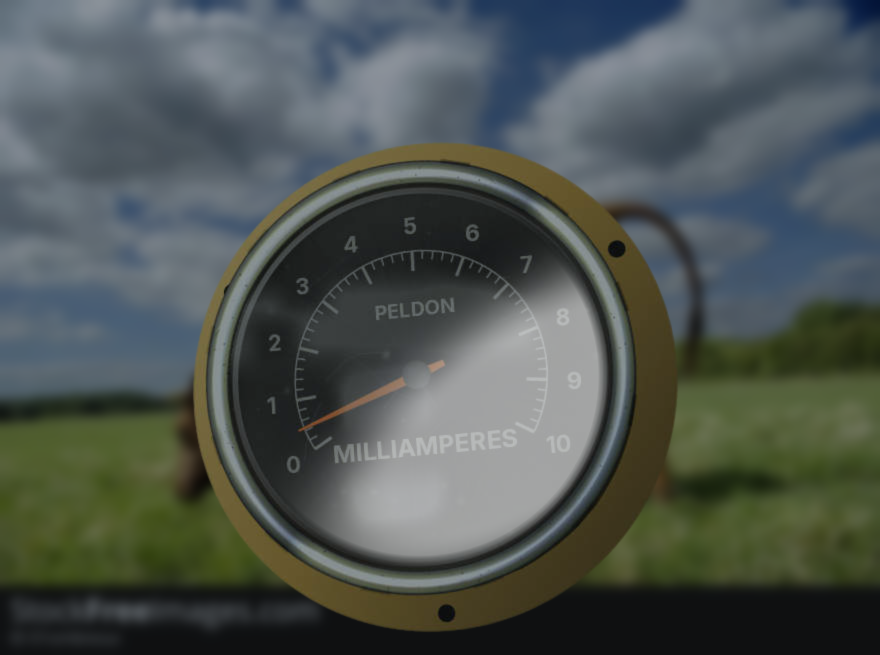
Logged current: **0.4** mA
